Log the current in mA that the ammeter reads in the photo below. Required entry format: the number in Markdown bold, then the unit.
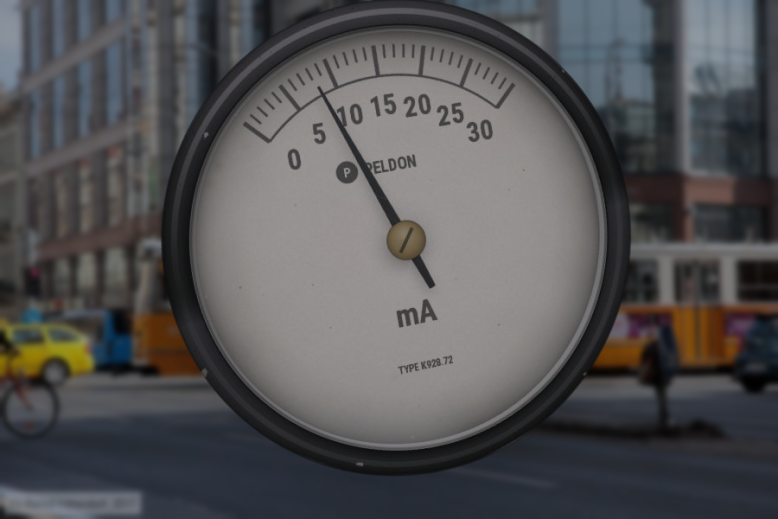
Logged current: **8** mA
